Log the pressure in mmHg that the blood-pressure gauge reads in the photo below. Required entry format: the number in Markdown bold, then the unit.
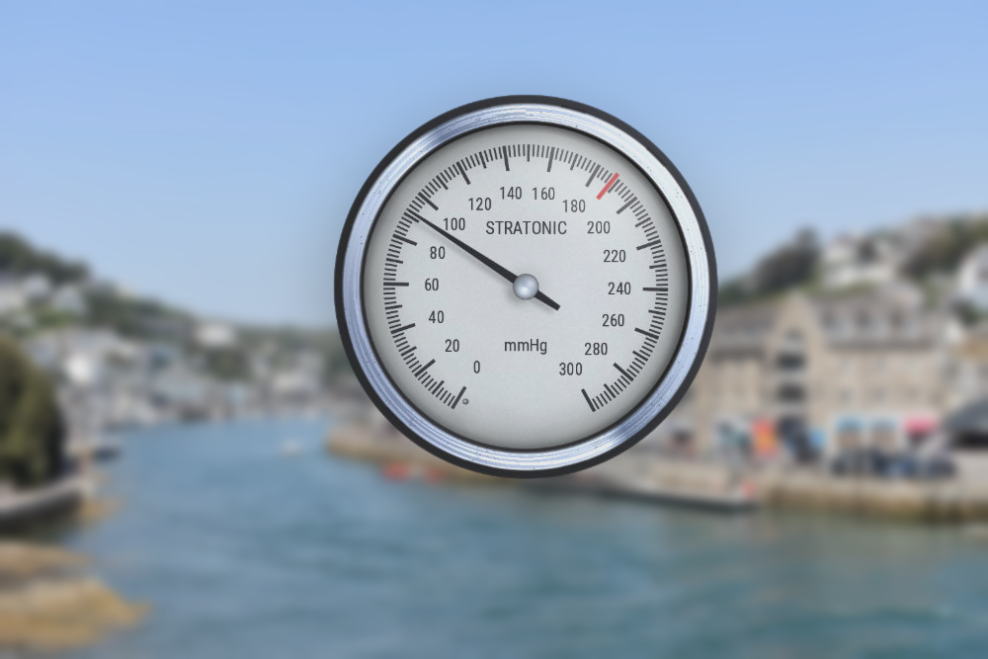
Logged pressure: **92** mmHg
